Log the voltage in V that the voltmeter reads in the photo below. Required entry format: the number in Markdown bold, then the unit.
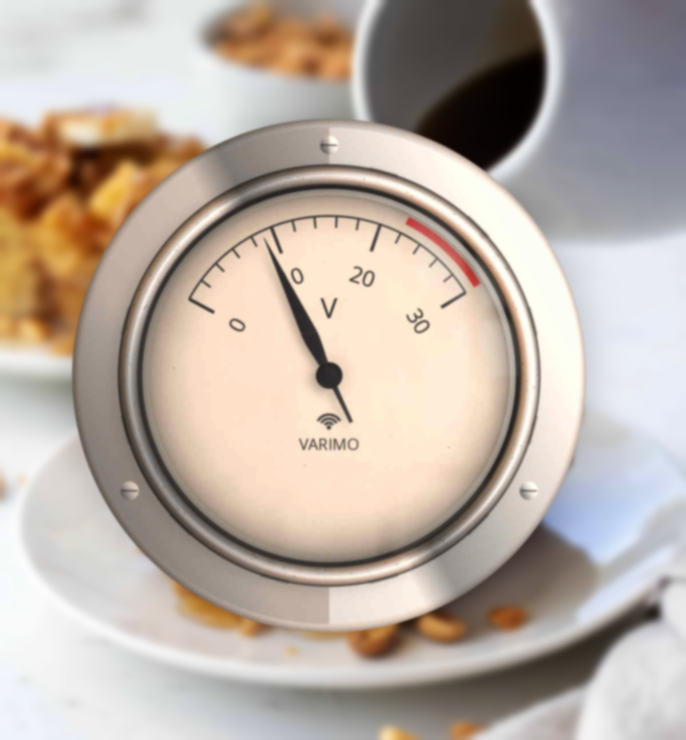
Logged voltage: **9** V
